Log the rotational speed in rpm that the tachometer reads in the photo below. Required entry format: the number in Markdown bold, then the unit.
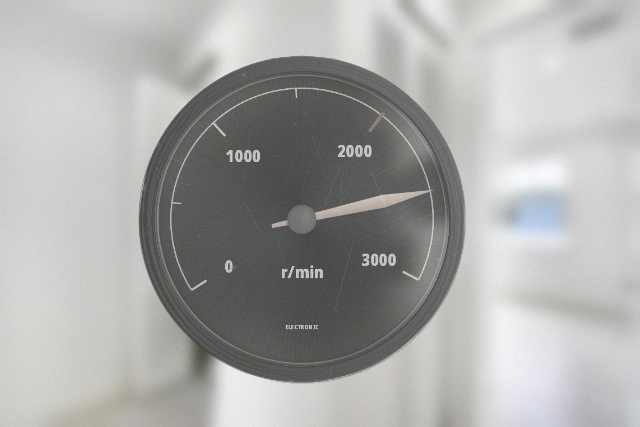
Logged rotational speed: **2500** rpm
